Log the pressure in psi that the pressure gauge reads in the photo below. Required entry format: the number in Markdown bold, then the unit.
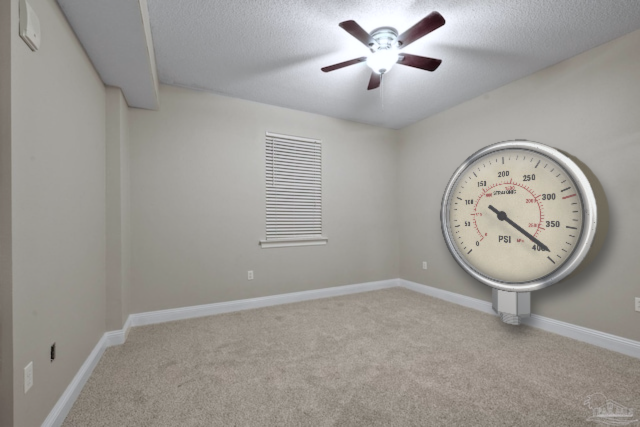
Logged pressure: **390** psi
